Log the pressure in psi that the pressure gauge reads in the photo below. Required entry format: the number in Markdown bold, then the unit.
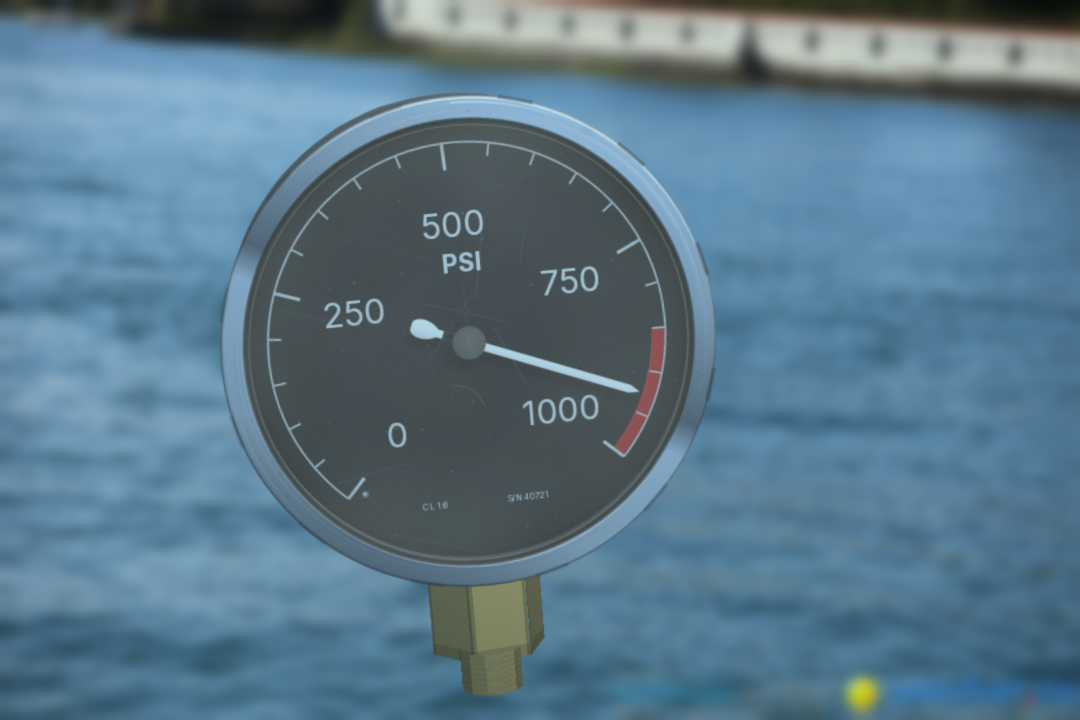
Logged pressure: **925** psi
